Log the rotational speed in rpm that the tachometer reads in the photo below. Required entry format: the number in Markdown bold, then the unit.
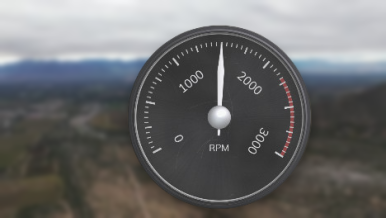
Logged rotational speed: **1500** rpm
